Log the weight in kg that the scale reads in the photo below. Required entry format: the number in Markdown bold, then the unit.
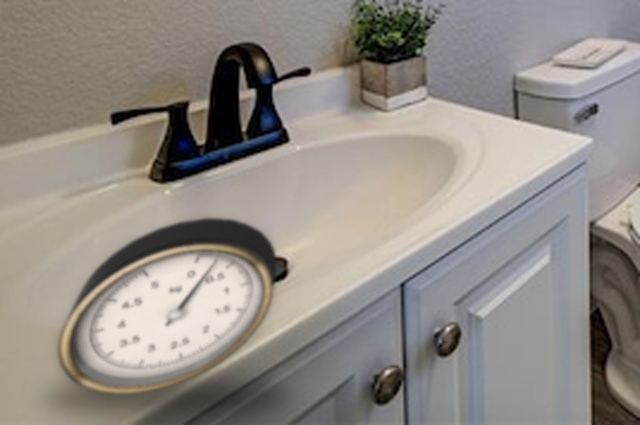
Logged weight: **0.25** kg
